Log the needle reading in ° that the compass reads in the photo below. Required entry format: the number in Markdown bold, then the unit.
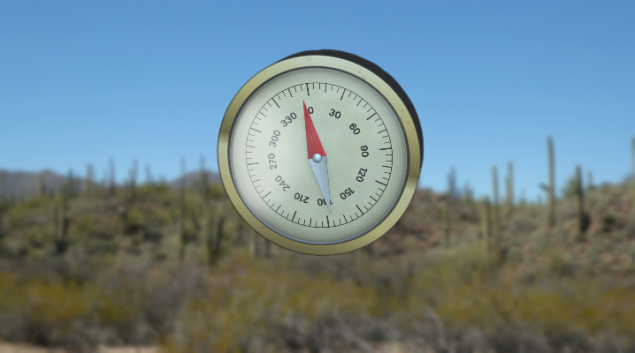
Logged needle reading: **355** °
